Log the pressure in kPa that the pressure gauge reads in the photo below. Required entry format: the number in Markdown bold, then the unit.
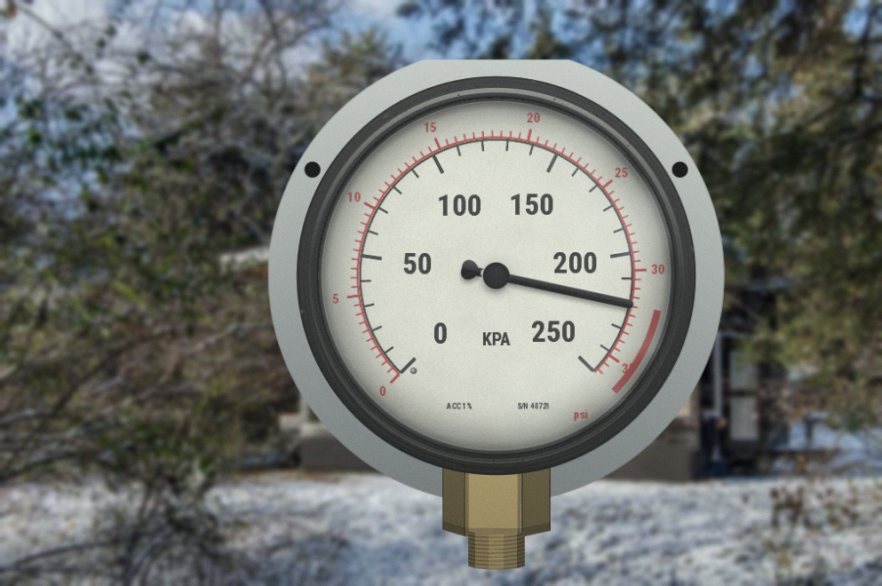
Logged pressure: **220** kPa
